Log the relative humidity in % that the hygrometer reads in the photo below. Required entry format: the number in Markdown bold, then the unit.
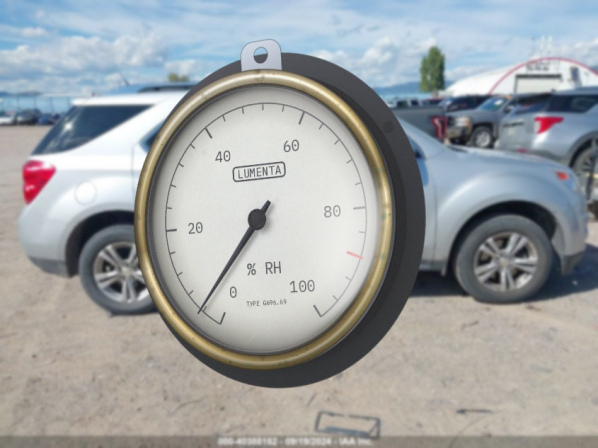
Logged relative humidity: **4** %
